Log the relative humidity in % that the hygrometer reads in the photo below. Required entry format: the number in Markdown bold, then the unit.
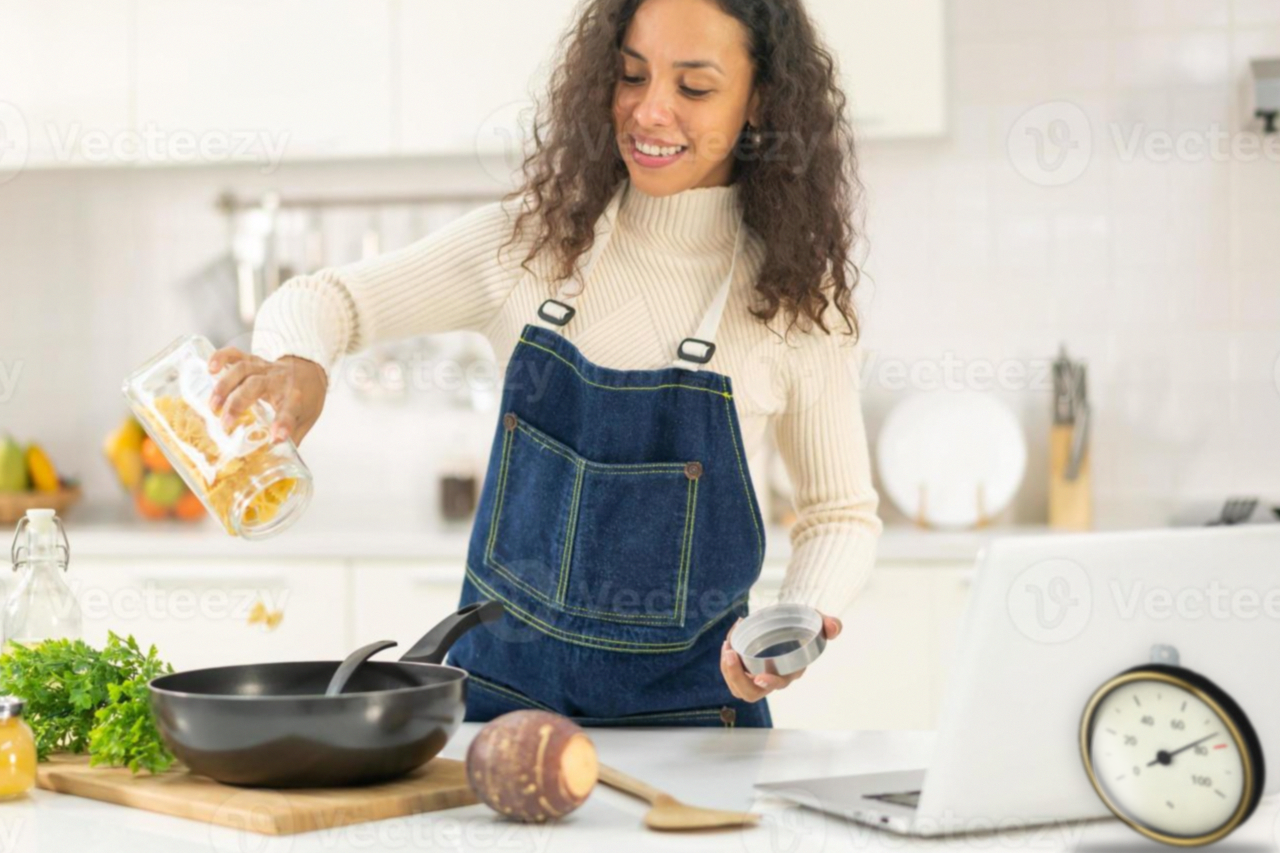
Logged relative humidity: **75** %
